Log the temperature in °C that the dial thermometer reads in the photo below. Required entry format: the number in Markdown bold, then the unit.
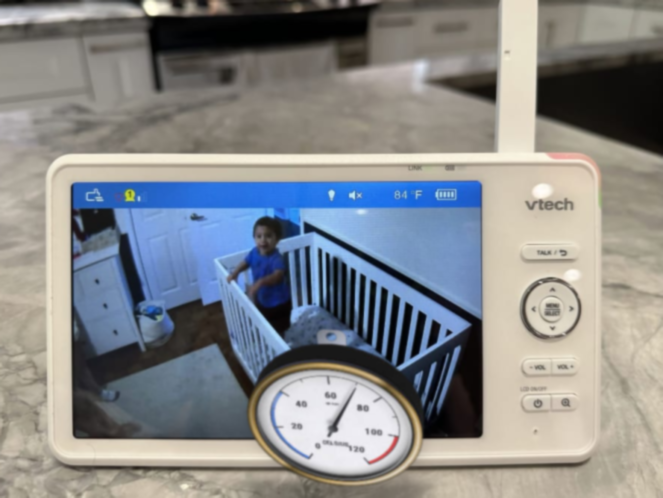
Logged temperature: **70** °C
